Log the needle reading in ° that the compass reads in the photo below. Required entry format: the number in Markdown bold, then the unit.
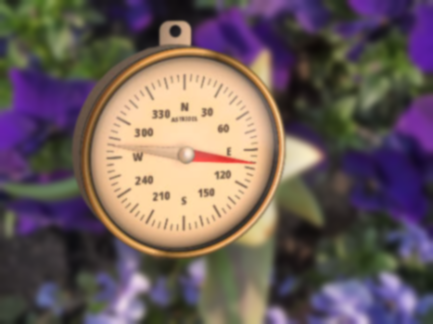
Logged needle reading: **100** °
